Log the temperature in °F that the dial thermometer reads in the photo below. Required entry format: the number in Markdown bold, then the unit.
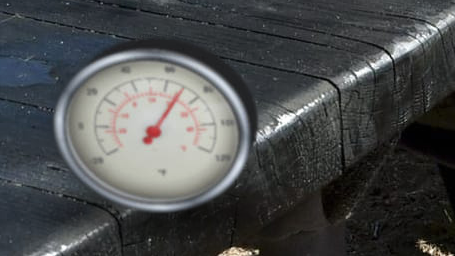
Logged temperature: **70** °F
